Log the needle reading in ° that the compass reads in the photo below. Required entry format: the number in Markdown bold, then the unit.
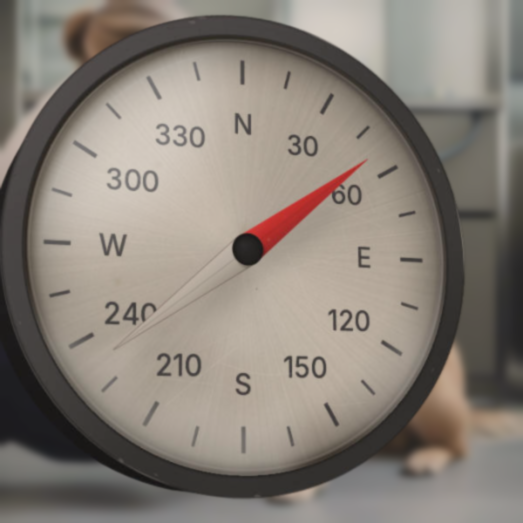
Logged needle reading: **52.5** °
